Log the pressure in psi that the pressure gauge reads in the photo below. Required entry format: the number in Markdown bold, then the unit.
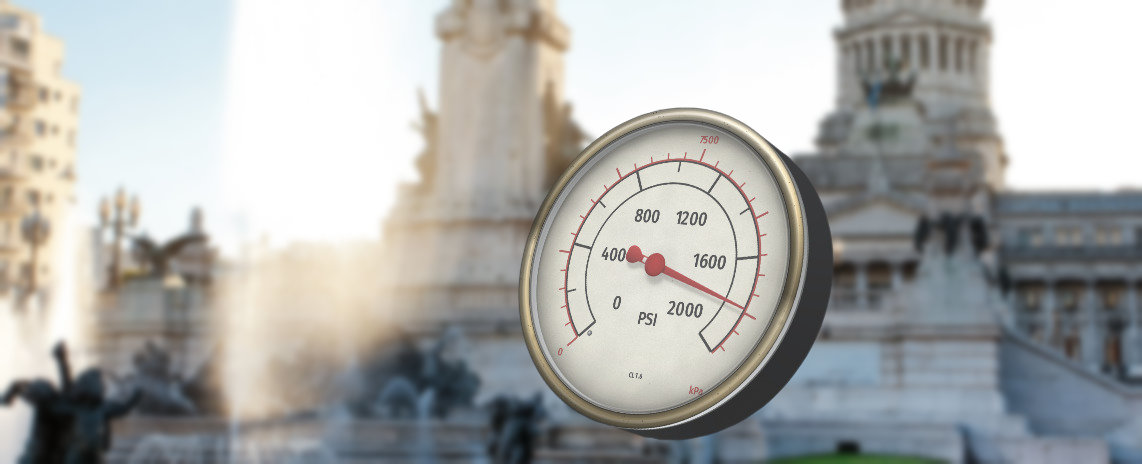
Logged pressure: **1800** psi
